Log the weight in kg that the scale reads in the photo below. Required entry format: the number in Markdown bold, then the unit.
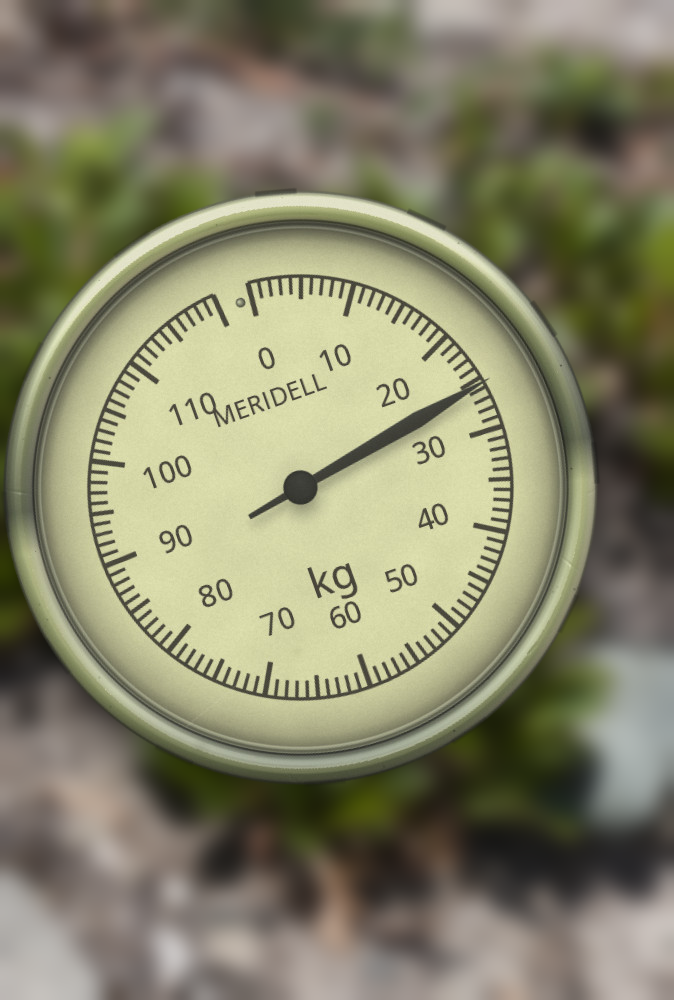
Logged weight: **25.5** kg
